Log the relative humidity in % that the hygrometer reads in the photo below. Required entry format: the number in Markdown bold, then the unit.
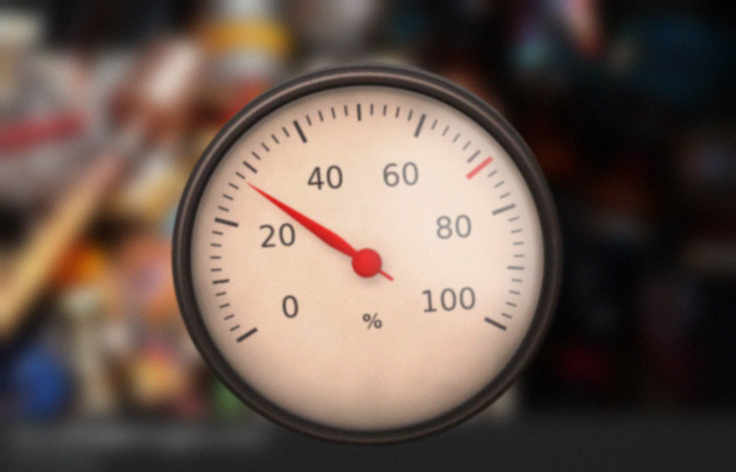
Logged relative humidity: **28** %
